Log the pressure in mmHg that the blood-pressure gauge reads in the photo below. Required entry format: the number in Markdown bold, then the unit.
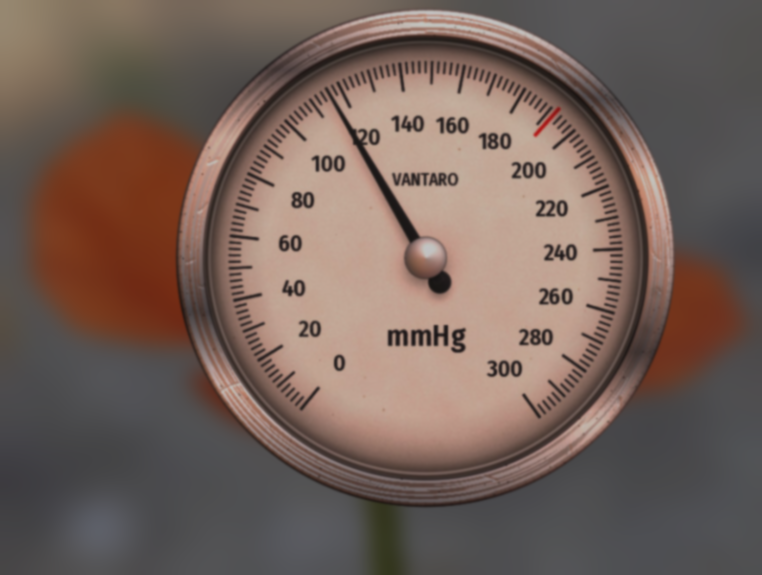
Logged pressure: **116** mmHg
